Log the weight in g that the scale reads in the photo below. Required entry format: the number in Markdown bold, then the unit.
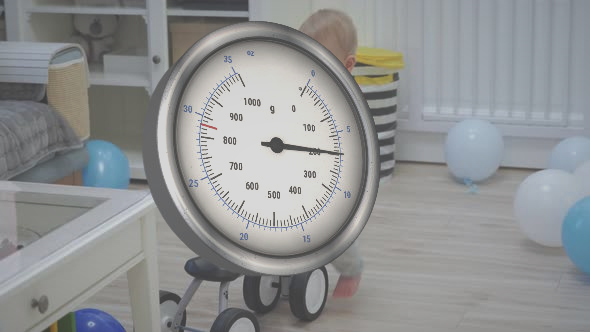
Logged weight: **200** g
